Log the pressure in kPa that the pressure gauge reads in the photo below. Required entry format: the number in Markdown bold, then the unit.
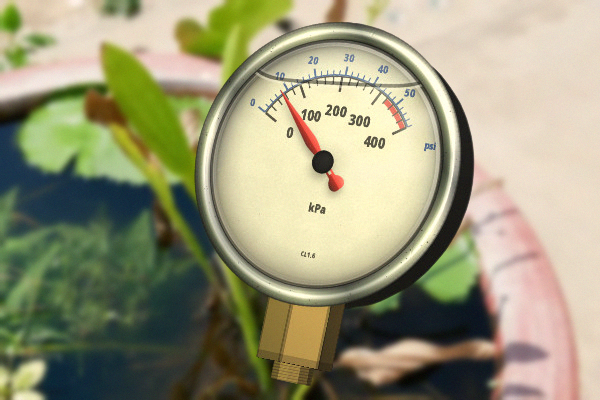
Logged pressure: **60** kPa
